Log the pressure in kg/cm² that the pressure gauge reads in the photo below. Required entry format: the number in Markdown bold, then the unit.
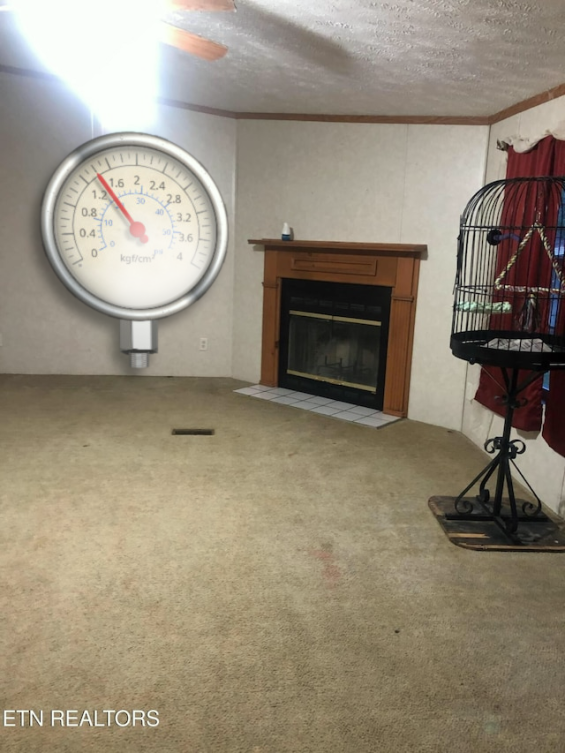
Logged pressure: **1.4** kg/cm²
